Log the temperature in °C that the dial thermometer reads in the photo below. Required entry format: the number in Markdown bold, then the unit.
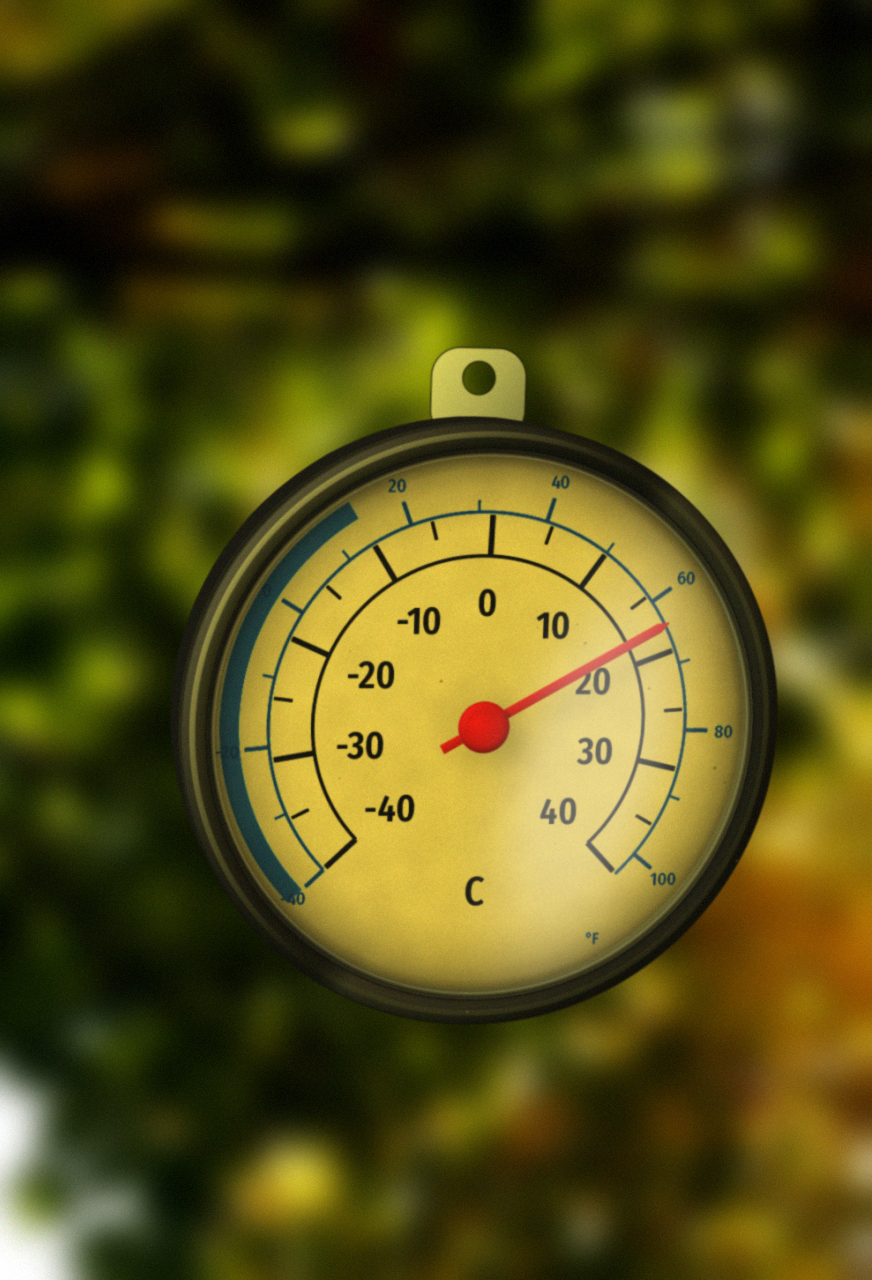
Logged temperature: **17.5** °C
